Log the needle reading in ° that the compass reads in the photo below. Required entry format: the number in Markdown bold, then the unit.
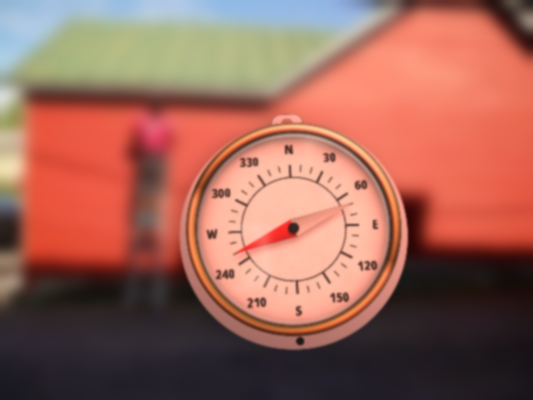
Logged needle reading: **250** °
